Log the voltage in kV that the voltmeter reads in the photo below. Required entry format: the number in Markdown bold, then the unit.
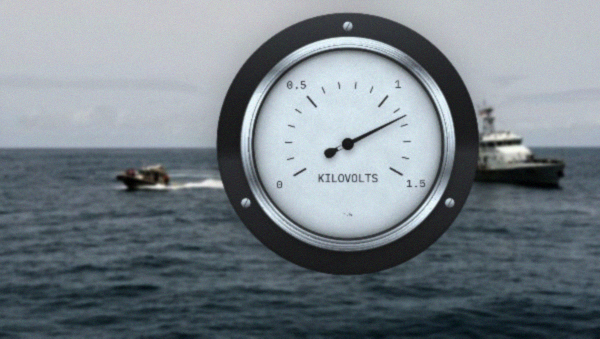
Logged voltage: **1.15** kV
